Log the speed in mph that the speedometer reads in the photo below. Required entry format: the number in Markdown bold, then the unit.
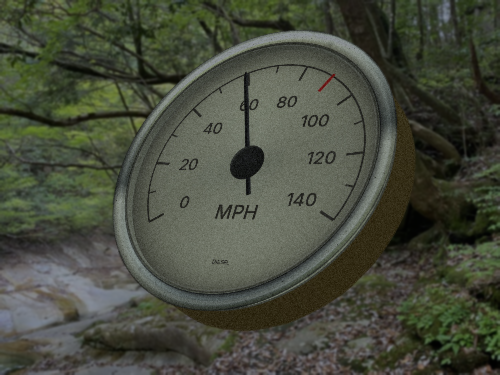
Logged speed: **60** mph
